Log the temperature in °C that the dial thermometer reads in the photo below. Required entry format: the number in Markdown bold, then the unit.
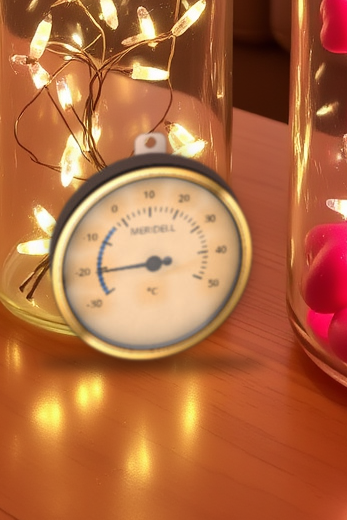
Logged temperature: **-20** °C
